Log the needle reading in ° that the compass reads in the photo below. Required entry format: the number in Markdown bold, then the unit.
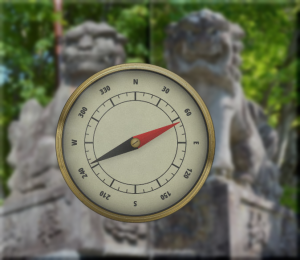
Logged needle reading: **65** °
